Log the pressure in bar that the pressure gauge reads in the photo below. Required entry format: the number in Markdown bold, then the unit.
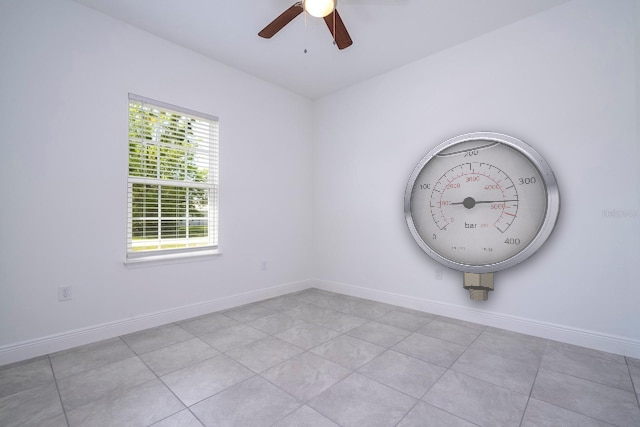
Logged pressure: **330** bar
